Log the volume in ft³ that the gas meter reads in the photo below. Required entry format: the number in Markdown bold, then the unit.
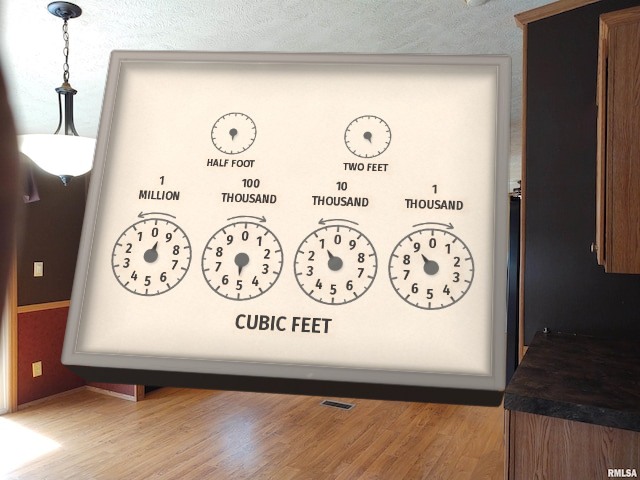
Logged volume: **950900** ft³
